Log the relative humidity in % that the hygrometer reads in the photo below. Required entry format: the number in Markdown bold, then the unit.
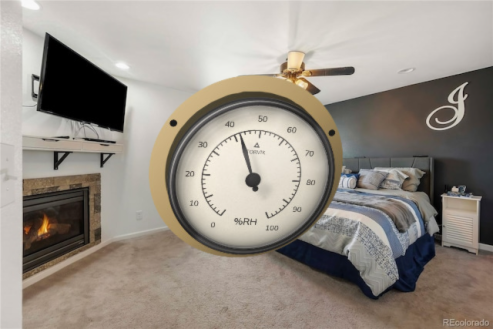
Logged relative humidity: **42** %
